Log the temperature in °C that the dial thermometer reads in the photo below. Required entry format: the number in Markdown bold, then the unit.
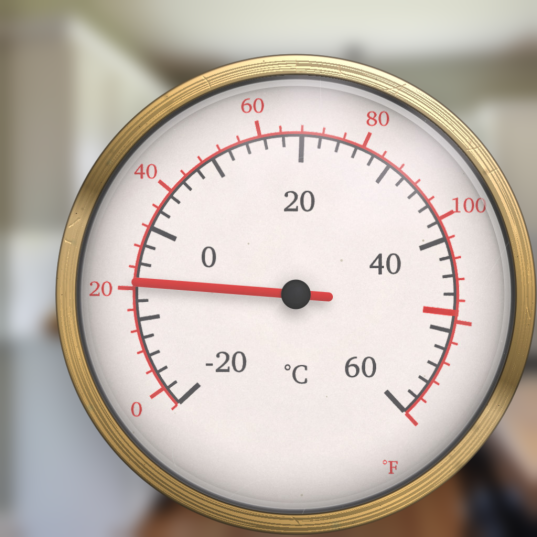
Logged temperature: **-6** °C
